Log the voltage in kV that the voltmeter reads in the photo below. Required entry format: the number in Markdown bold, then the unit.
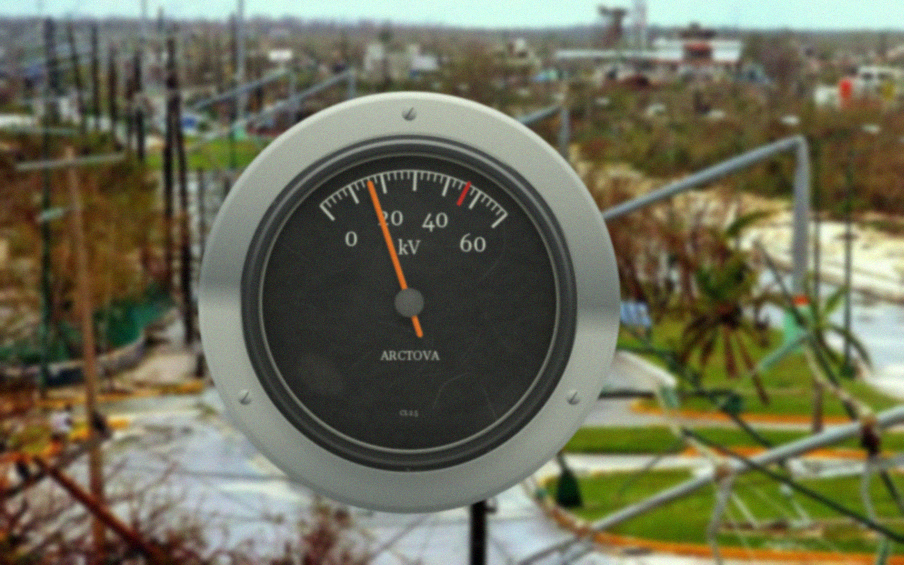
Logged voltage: **16** kV
